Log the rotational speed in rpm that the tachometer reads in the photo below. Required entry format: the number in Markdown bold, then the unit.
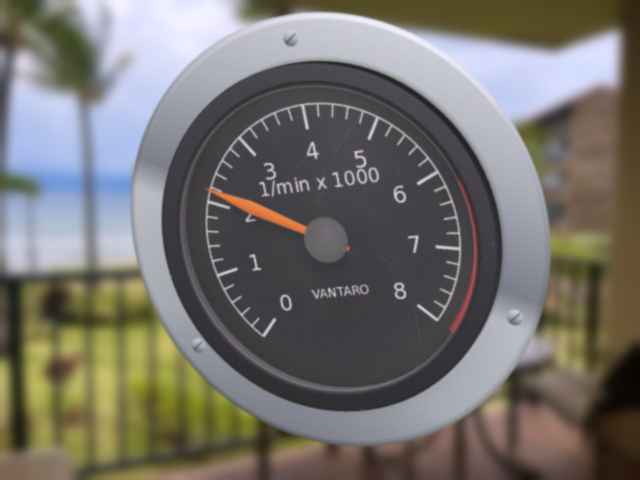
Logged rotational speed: **2200** rpm
